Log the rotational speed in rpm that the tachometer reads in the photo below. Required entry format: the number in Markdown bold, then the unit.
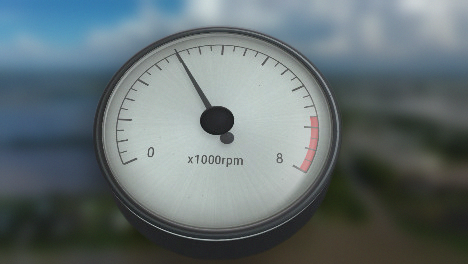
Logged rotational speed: **3000** rpm
